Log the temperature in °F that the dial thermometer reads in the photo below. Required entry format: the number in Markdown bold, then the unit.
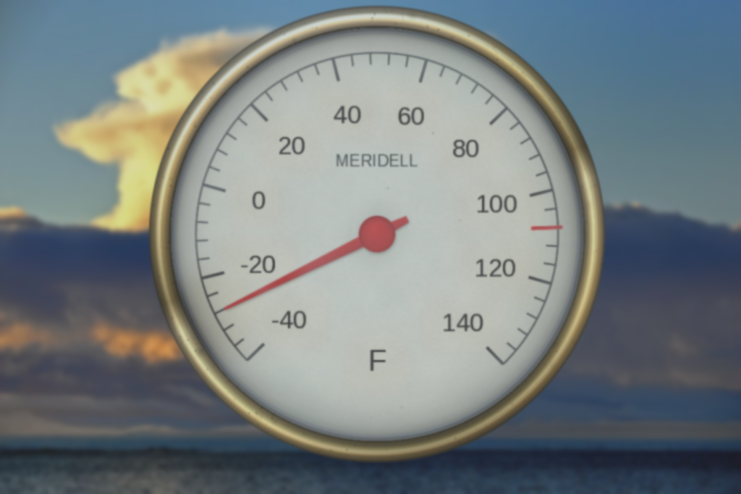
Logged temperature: **-28** °F
